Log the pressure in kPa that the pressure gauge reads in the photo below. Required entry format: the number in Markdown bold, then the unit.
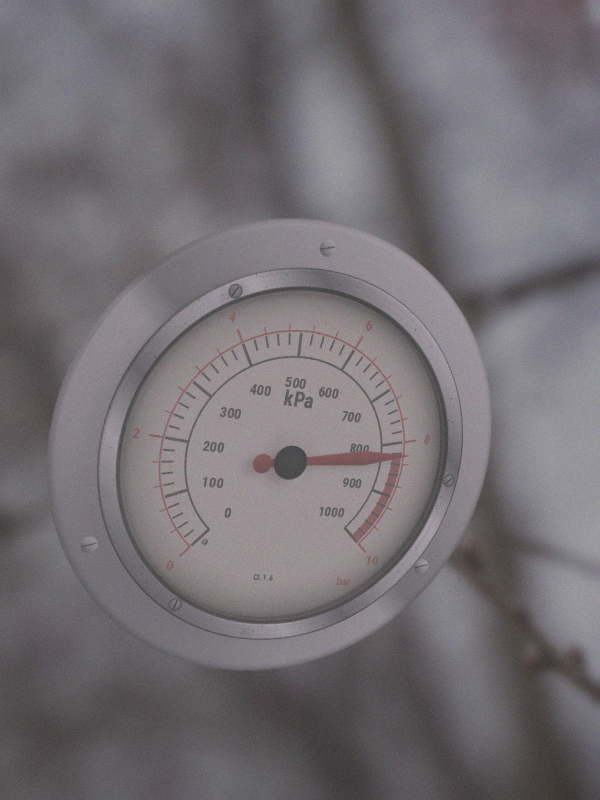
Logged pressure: **820** kPa
